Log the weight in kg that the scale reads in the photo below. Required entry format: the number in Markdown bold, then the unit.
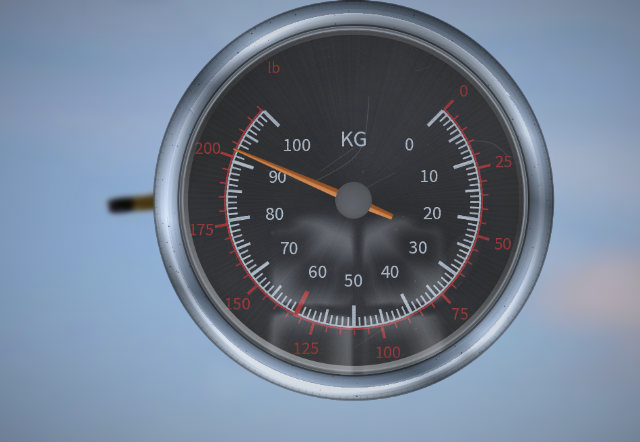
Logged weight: **92** kg
